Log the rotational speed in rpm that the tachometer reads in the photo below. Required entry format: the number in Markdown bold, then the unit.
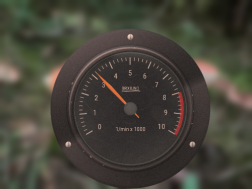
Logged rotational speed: **3200** rpm
